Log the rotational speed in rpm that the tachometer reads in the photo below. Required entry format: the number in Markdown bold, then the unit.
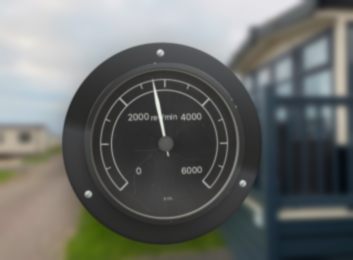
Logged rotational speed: **2750** rpm
